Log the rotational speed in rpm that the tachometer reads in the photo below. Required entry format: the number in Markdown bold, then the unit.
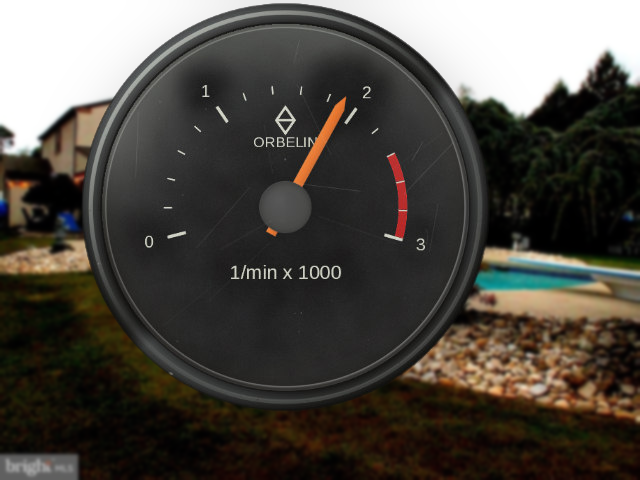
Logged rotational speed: **1900** rpm
